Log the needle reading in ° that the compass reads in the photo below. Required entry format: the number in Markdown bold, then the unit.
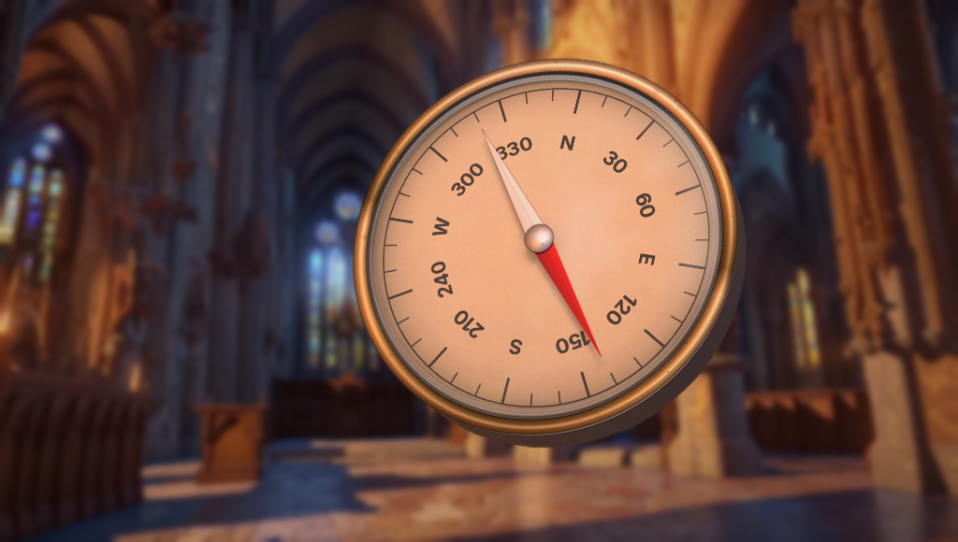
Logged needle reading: **140** °
